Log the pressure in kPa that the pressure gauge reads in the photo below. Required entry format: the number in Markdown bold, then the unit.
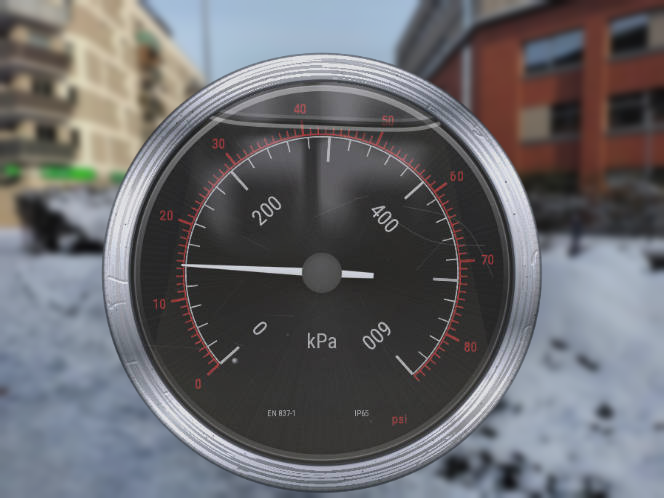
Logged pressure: **100** kPa
